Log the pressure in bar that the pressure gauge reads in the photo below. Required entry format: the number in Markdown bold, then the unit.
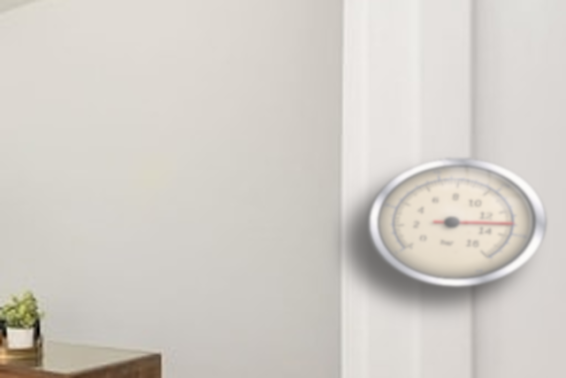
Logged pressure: **13** bar
